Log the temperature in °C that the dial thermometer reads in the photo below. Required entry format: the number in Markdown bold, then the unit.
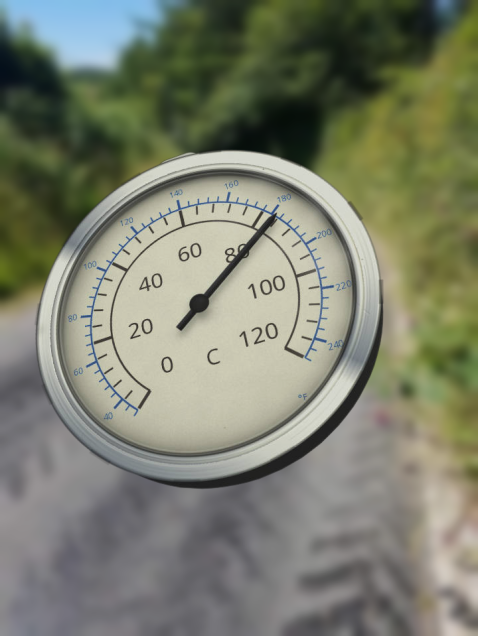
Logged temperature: **84** °C
